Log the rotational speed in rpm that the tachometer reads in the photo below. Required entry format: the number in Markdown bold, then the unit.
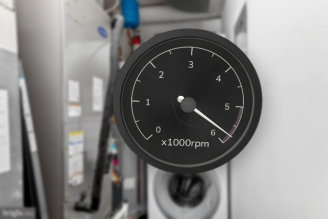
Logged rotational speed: **5750** rpm
